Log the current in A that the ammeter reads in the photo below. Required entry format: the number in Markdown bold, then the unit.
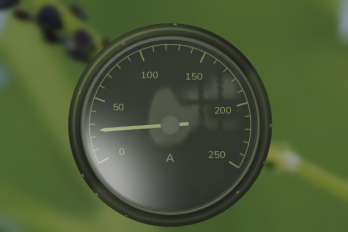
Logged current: **25** A
